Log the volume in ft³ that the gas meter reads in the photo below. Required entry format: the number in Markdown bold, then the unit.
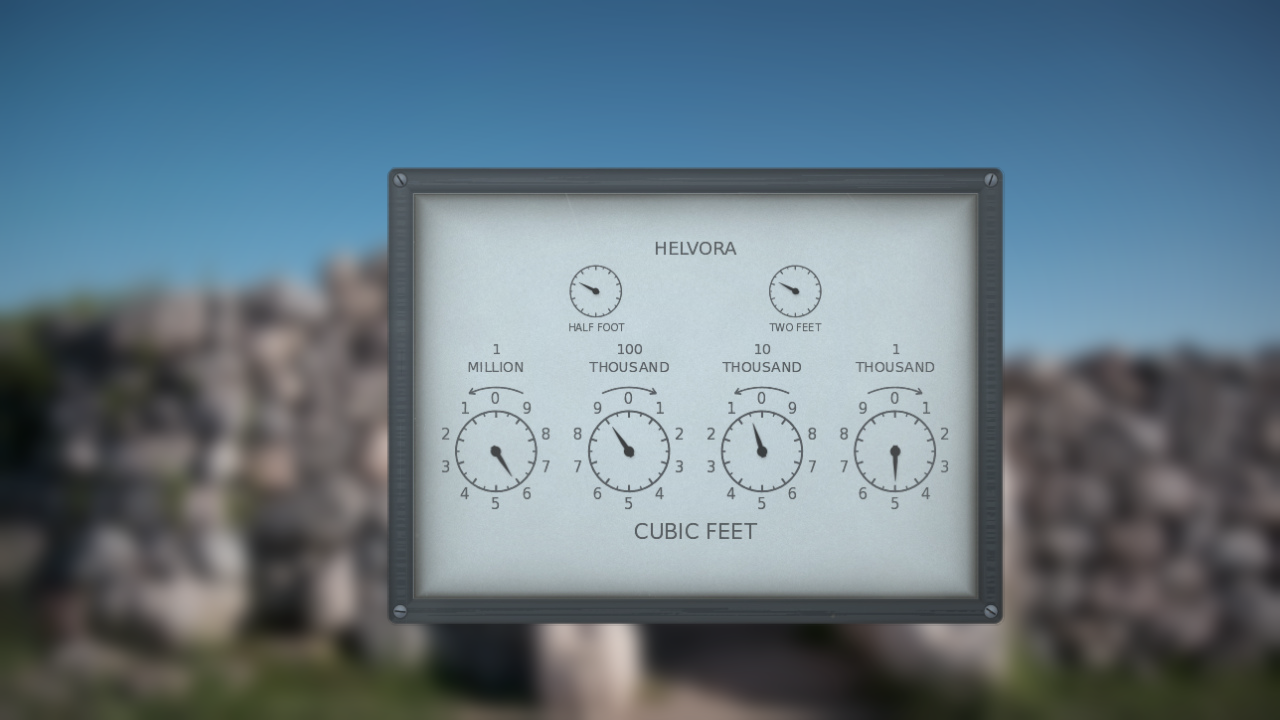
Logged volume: **590500** ft³
